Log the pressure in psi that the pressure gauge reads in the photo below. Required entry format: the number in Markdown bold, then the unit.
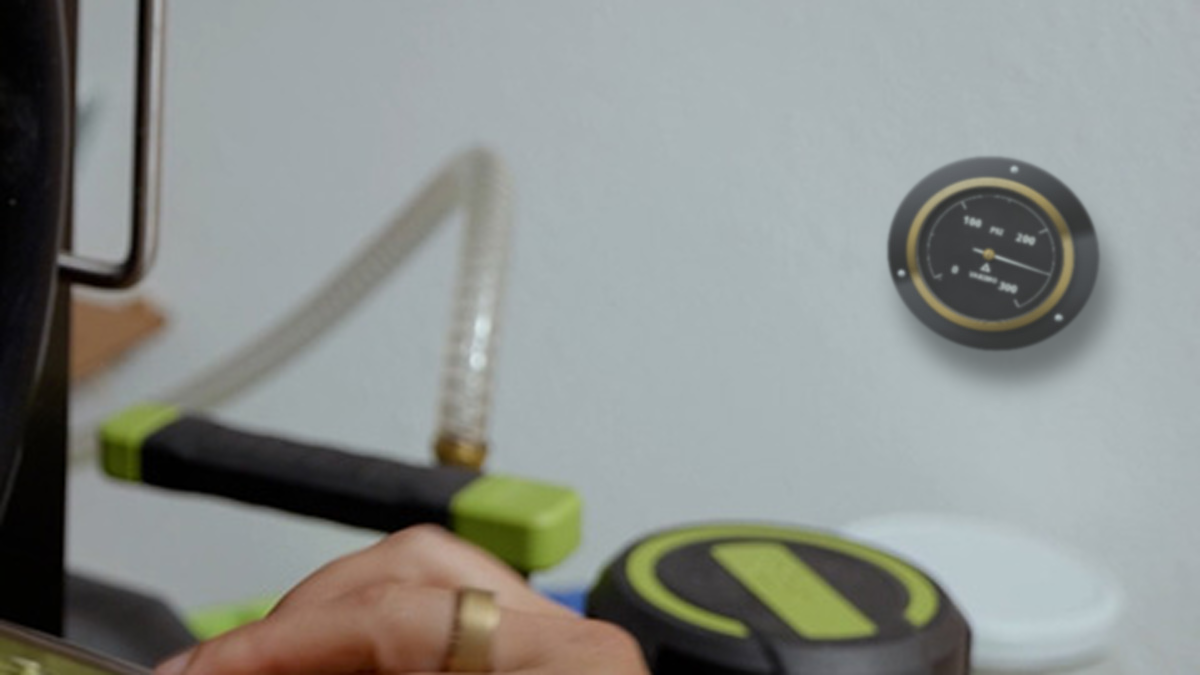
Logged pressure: **250** psi
